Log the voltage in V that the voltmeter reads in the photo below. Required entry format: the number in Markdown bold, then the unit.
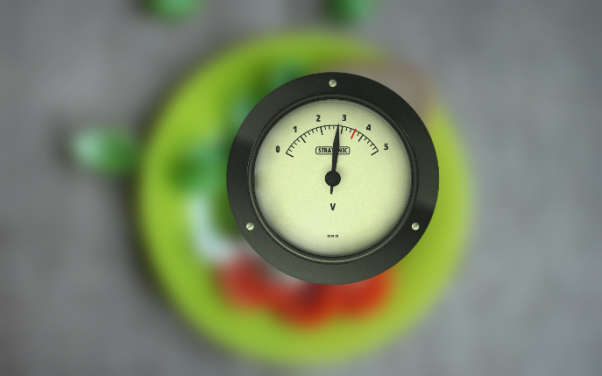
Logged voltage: **2.8** V
